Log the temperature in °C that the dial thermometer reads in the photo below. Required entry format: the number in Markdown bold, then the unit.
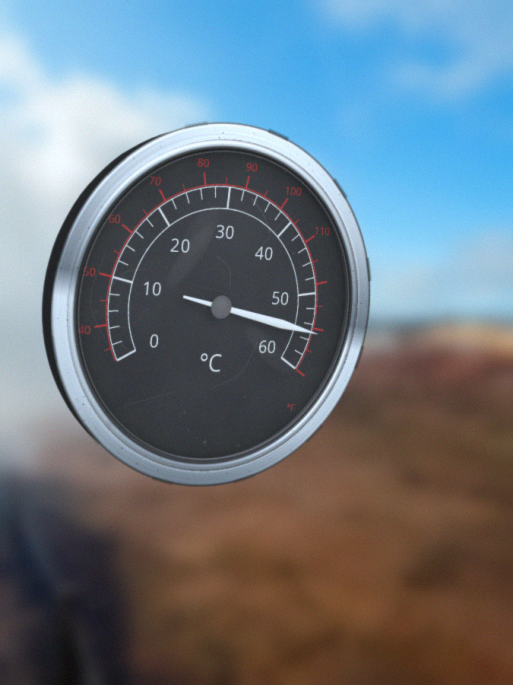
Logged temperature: **55** °C
